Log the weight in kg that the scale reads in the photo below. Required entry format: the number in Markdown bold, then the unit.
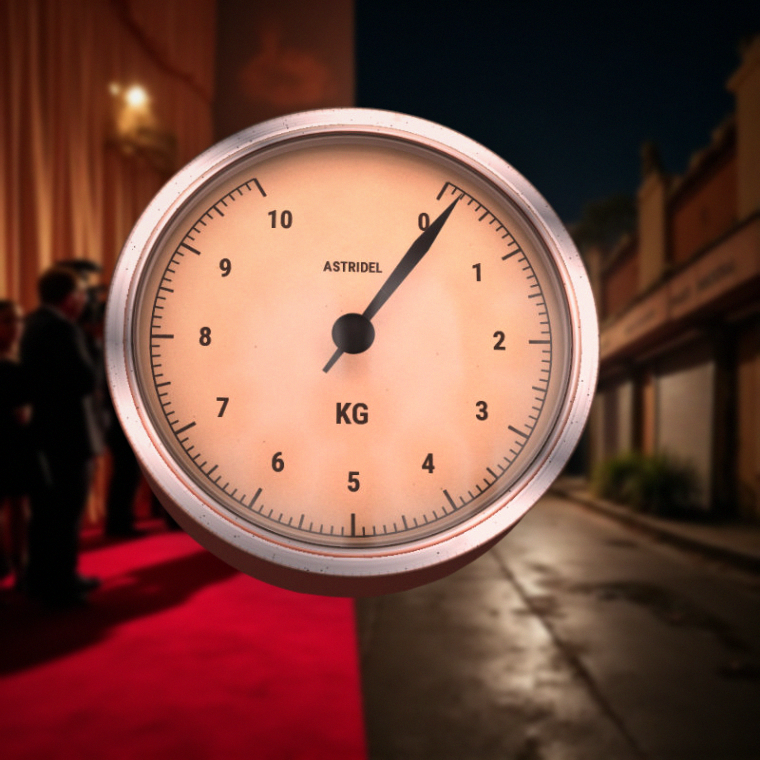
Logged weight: **0.2** kg
